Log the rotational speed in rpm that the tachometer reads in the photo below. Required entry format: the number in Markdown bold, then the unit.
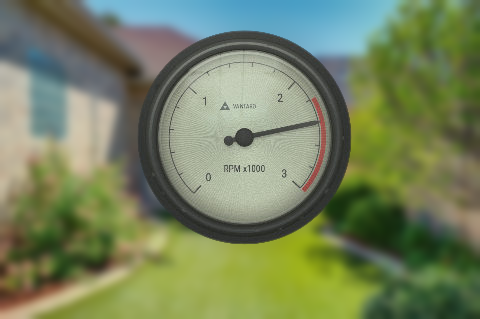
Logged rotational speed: **2400** rpm
